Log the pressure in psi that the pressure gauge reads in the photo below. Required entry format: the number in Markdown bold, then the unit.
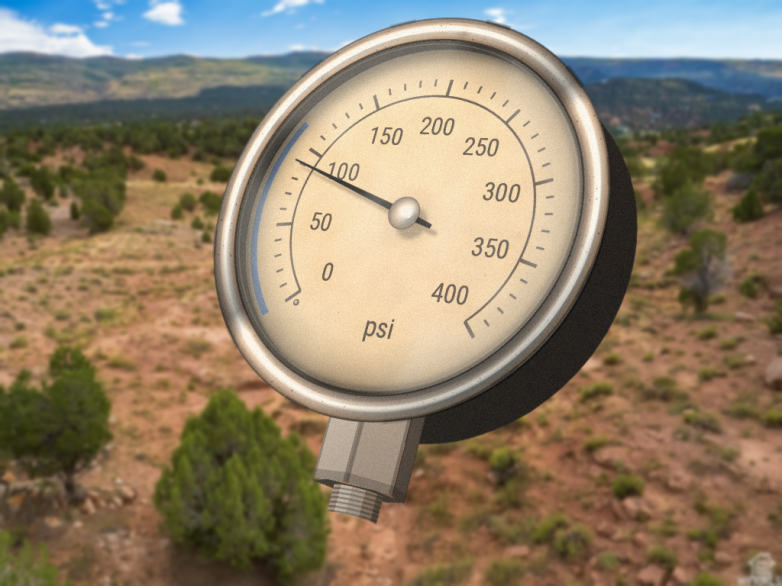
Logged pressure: **90** psi
